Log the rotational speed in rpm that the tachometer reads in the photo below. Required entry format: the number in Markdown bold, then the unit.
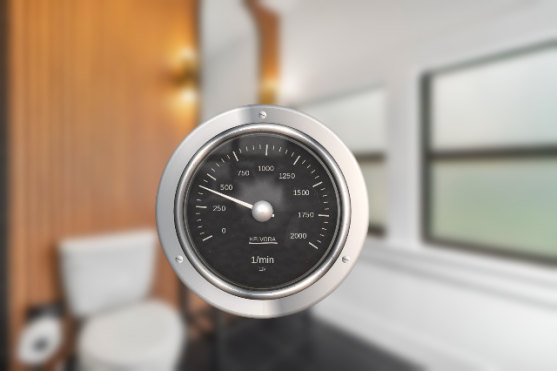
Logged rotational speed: **400** rpm
